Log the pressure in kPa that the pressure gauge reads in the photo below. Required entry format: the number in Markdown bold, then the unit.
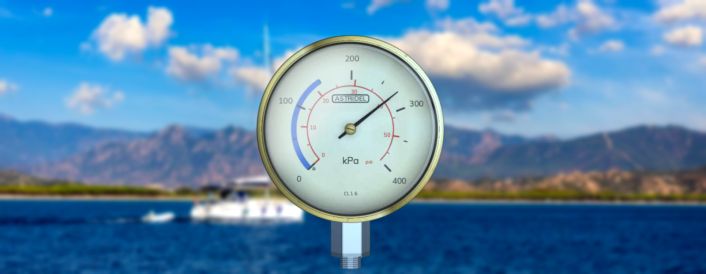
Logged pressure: **275** kPa
